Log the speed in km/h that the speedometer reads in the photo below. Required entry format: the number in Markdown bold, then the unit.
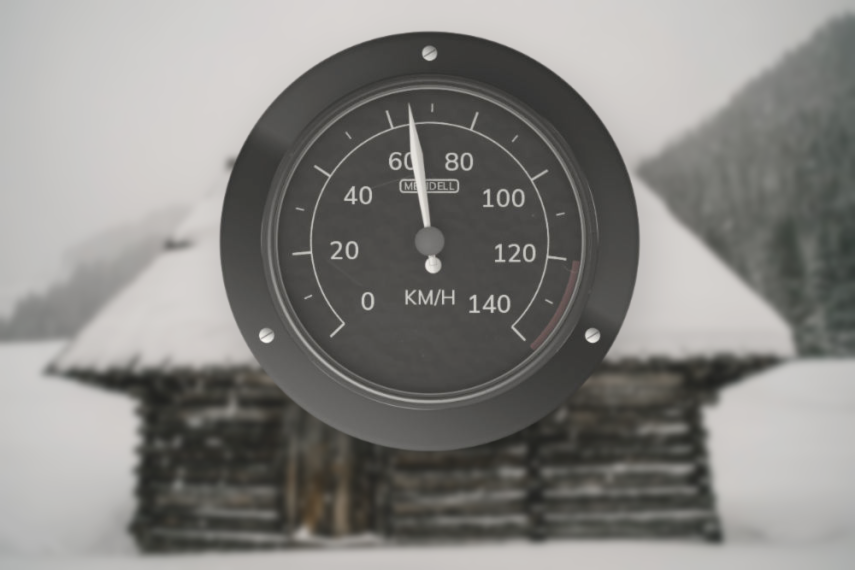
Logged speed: **65** km/h
